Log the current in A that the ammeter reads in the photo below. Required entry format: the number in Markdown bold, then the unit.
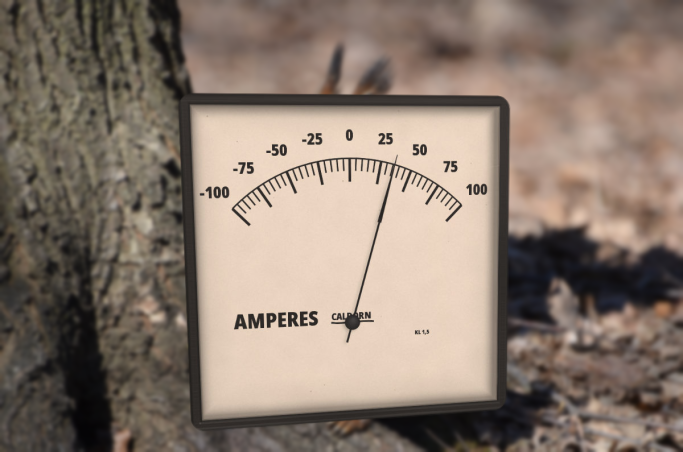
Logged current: **35** A
